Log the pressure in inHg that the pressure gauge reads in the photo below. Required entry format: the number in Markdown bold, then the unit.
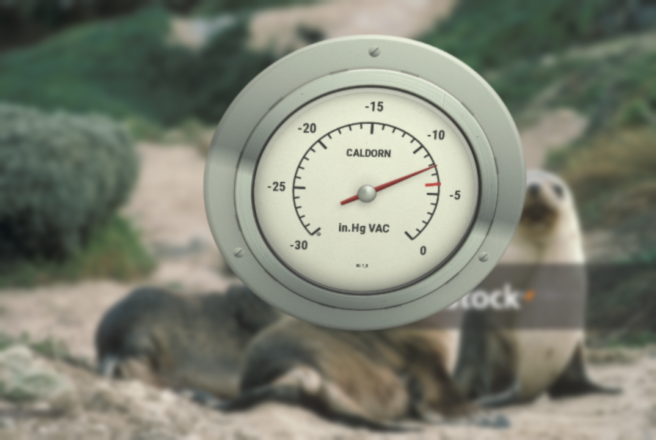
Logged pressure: **-8** inHg
